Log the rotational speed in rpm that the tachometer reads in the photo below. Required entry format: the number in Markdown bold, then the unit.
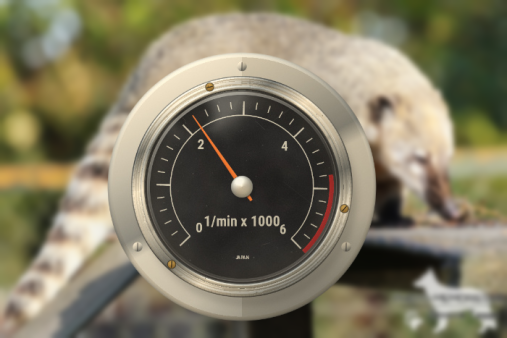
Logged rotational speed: **2200** rpm
